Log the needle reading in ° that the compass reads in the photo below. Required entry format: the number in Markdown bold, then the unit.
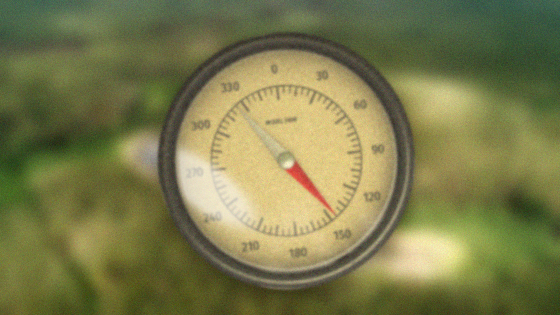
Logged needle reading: **145** °
